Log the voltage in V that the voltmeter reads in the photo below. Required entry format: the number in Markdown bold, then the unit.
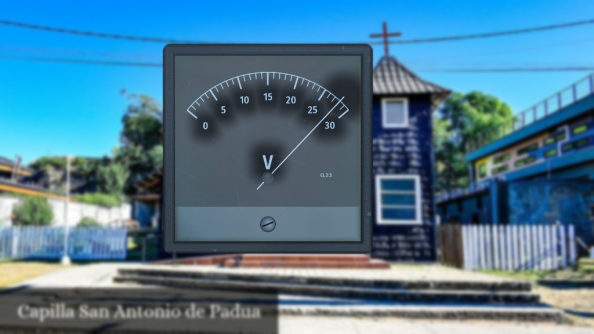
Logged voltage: **28** V
